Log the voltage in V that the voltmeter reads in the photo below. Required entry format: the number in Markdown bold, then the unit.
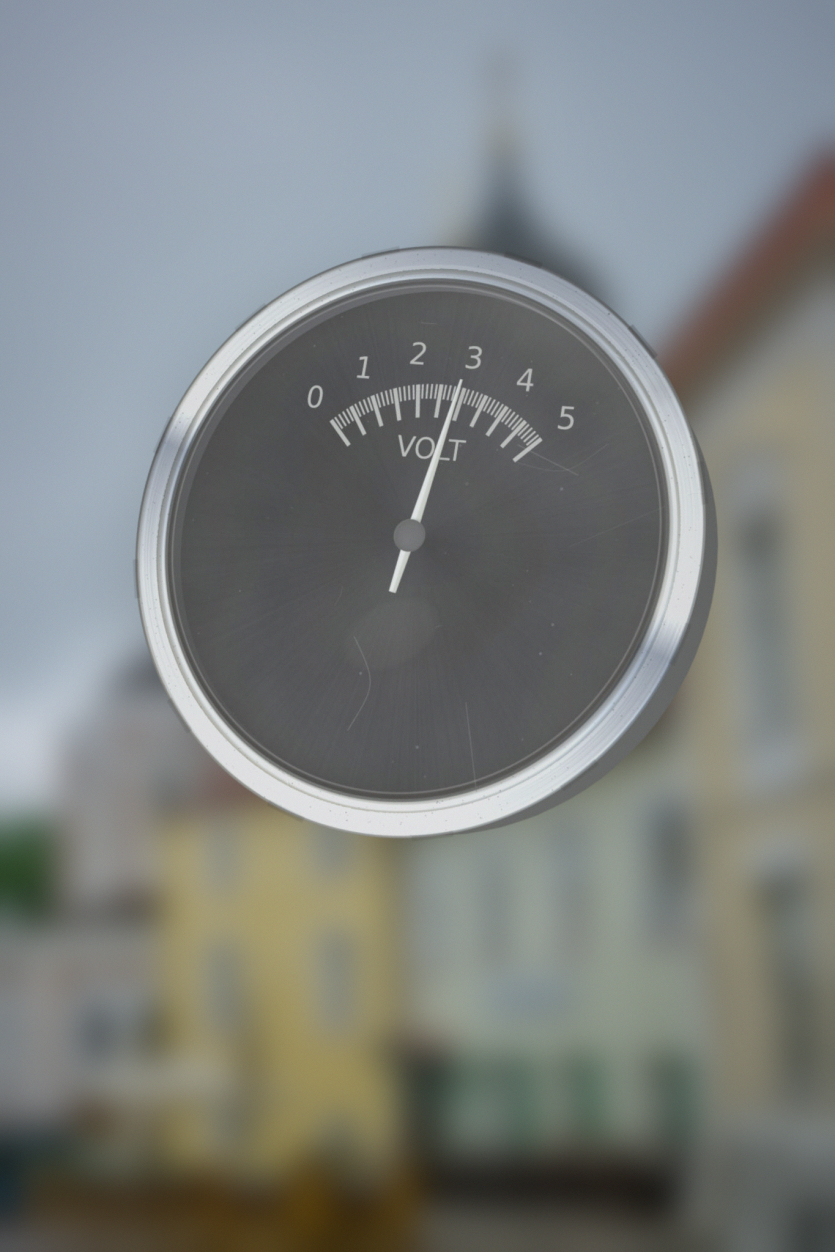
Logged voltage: **3** V
